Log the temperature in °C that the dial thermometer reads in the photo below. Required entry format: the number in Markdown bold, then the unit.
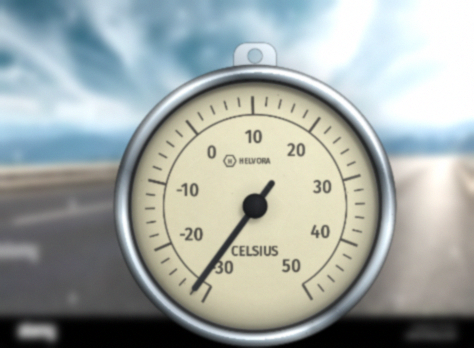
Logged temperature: **-28** °C
